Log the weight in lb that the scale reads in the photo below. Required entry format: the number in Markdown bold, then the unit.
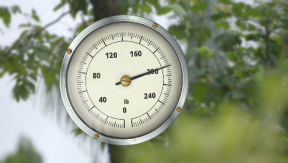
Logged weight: **200** lb
